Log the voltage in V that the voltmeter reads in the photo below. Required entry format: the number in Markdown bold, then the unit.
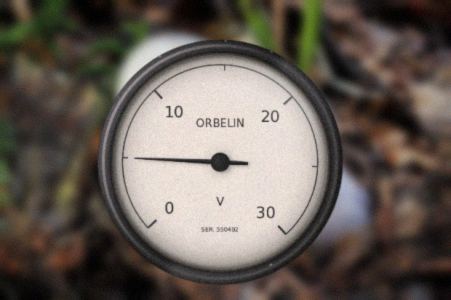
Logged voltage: **5** V
